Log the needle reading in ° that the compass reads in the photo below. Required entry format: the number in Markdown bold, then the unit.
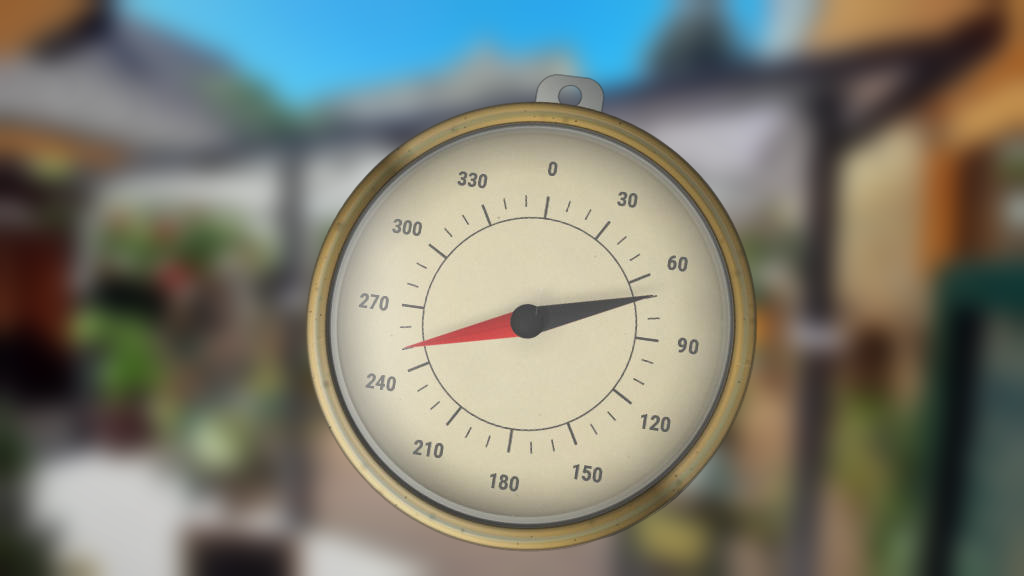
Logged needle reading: **250** °
